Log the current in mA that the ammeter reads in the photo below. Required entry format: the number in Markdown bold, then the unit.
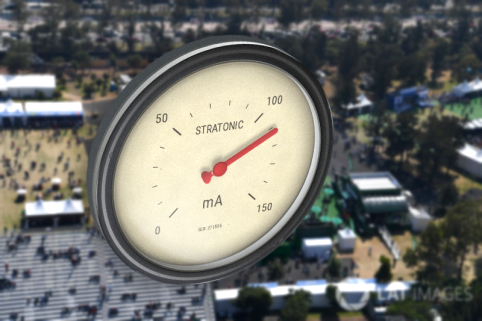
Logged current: **110** mA
